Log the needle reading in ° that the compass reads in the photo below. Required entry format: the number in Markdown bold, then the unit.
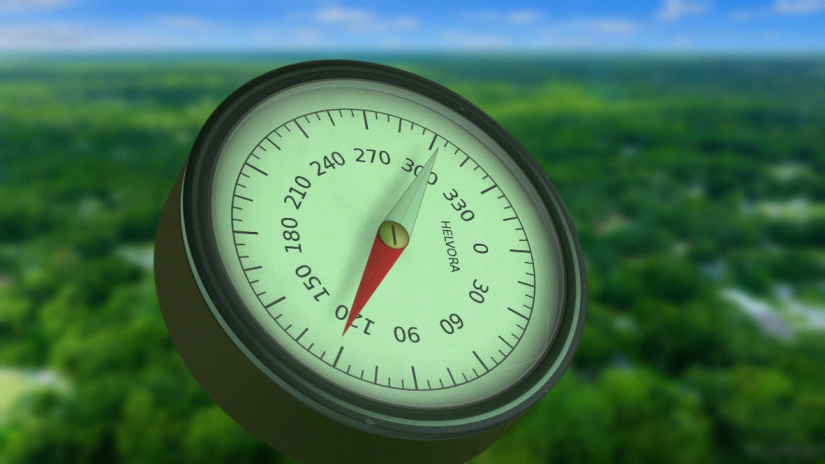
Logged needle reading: **122.5** °
